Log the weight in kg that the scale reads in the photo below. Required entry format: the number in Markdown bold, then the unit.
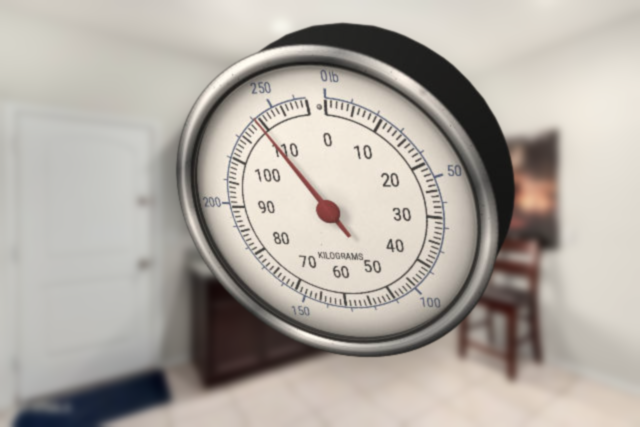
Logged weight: **110** kg
